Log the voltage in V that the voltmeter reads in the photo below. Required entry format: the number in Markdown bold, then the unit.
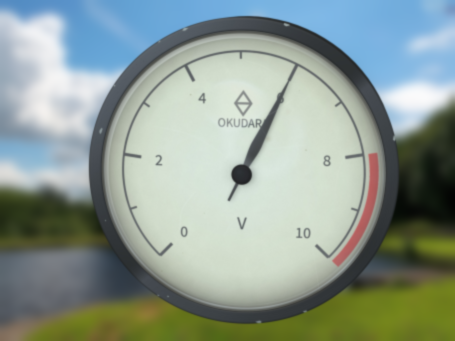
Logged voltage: **6** V
